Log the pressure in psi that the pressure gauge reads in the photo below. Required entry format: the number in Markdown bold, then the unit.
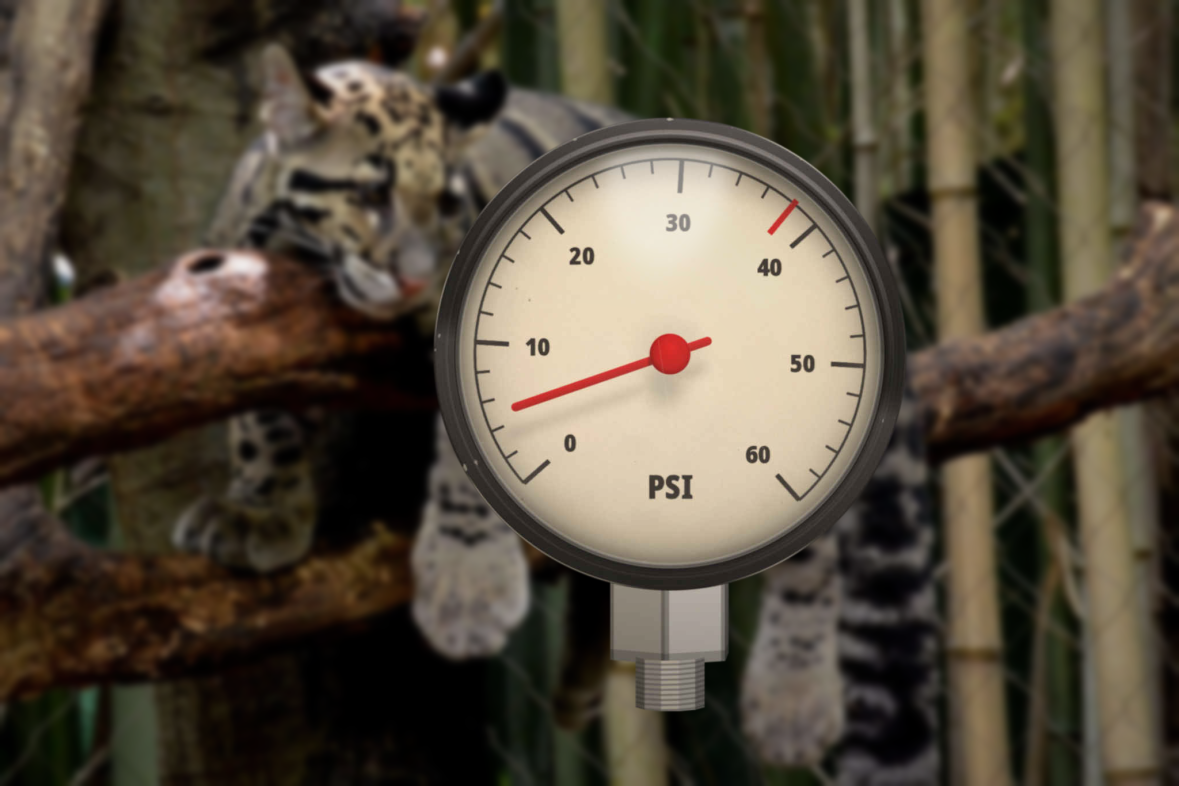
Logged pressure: **5** psi
